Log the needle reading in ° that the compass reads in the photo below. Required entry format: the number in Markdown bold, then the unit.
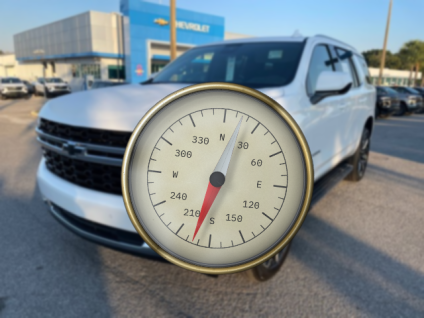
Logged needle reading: **195** °
